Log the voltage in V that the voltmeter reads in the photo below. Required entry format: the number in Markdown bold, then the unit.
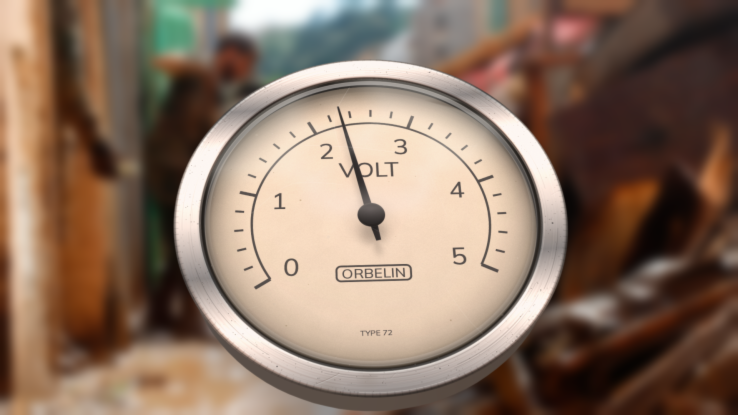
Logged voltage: **2.3** V
